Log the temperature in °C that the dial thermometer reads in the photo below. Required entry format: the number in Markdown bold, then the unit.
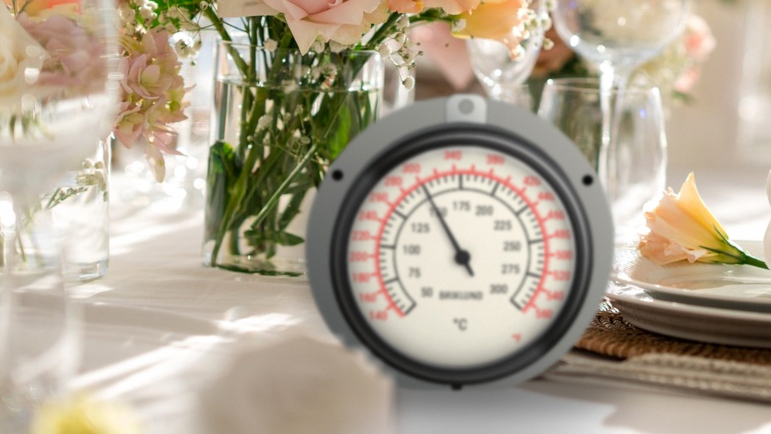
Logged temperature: **150** °C
